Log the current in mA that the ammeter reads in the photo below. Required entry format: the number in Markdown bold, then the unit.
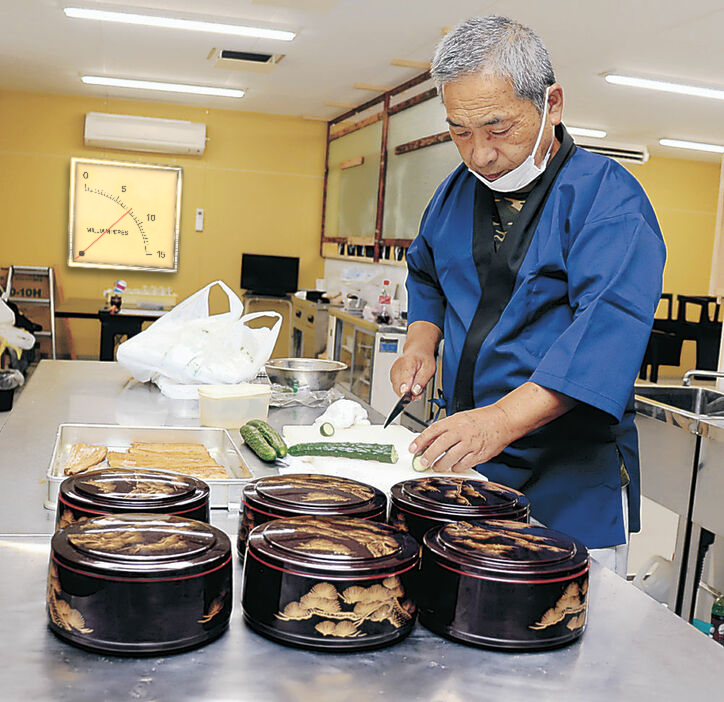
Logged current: **7.5** mA
